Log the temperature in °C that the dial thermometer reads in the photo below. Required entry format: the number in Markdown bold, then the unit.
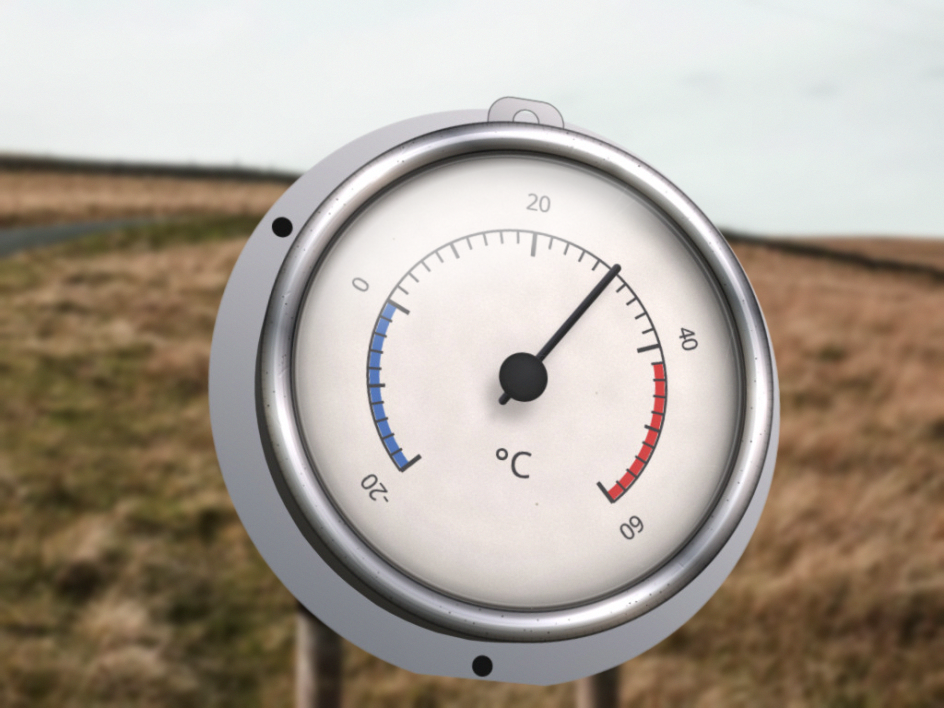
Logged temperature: **30** °C
